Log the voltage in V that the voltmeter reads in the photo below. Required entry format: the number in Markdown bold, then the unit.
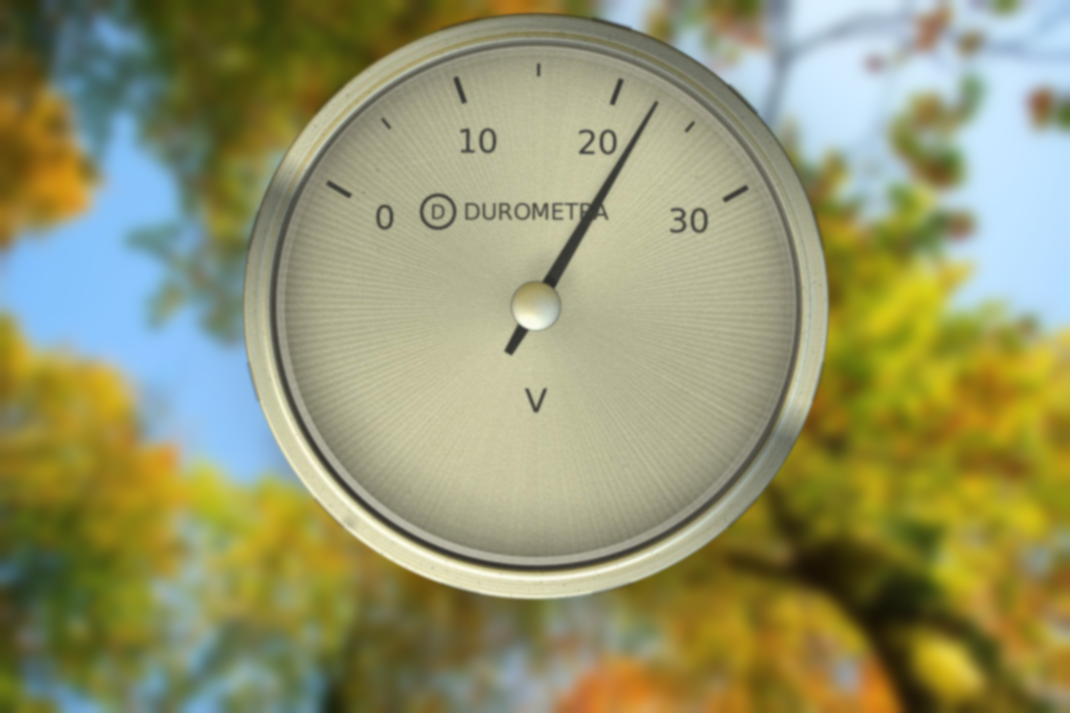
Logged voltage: **22.5** V
